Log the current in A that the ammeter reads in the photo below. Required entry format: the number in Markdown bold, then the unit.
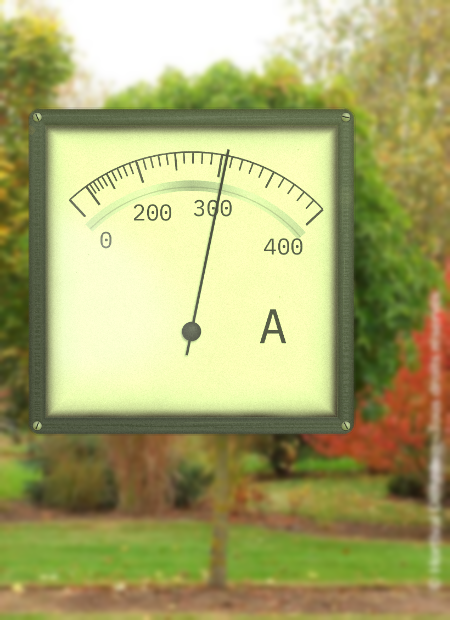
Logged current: **305** A
